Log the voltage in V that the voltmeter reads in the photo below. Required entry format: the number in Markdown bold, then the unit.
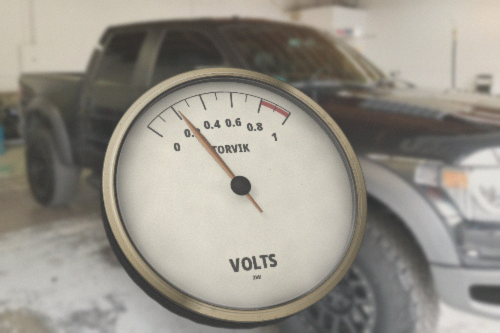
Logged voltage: **0.2** V
